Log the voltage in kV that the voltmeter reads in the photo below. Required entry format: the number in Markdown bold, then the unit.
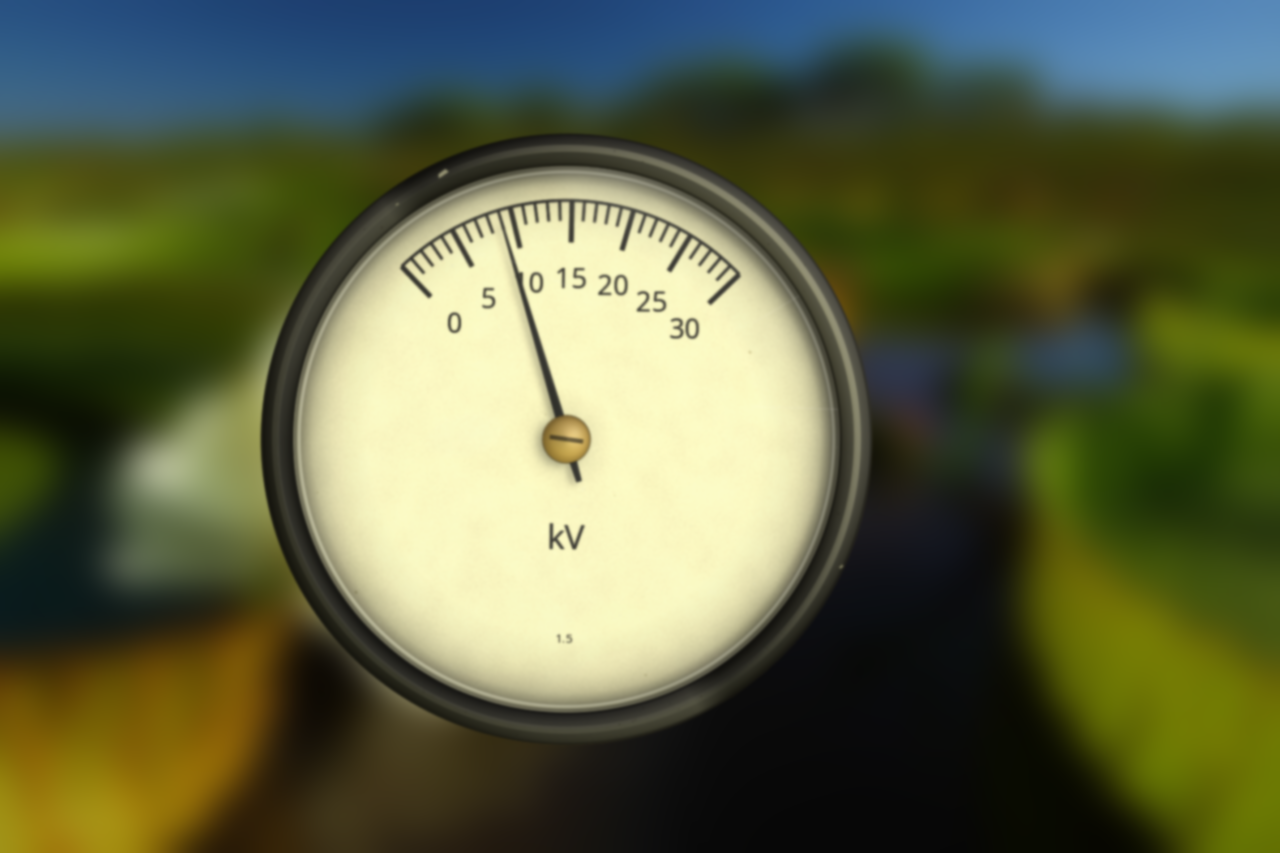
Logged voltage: **9** kV
